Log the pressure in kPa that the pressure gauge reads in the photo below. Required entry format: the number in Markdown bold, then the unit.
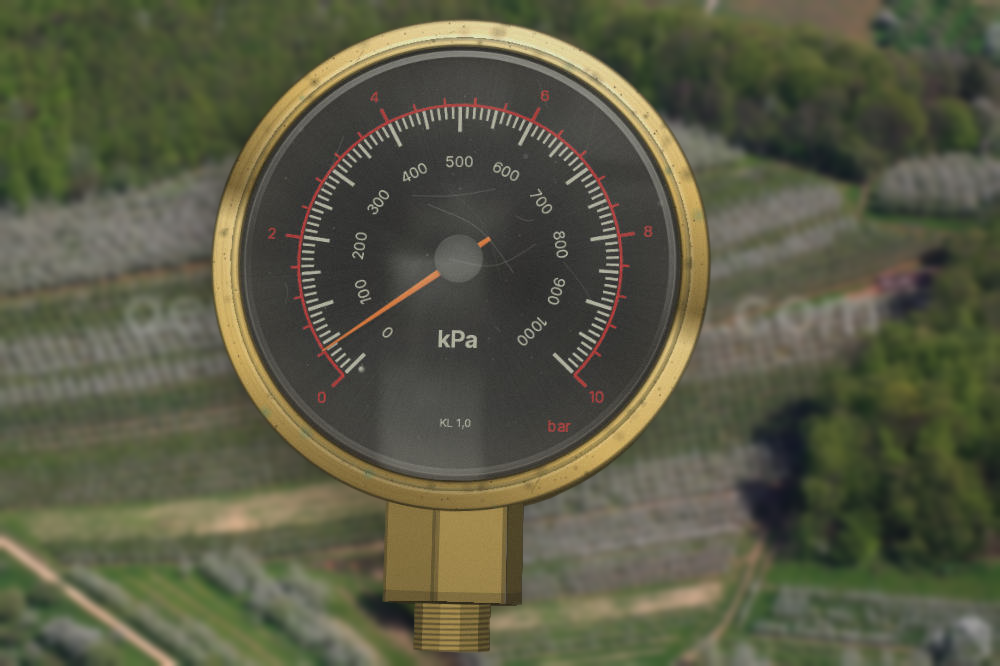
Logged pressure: **40** kPa
